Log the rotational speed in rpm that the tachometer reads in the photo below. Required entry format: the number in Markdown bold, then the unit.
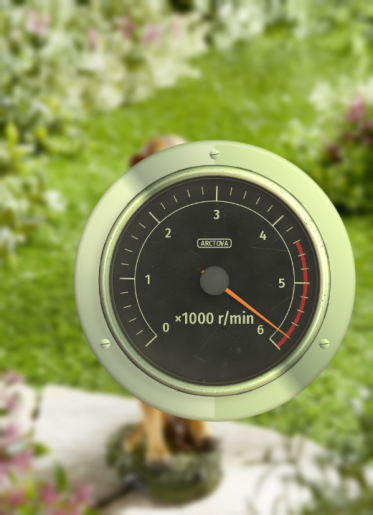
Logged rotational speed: **5800** rpm
